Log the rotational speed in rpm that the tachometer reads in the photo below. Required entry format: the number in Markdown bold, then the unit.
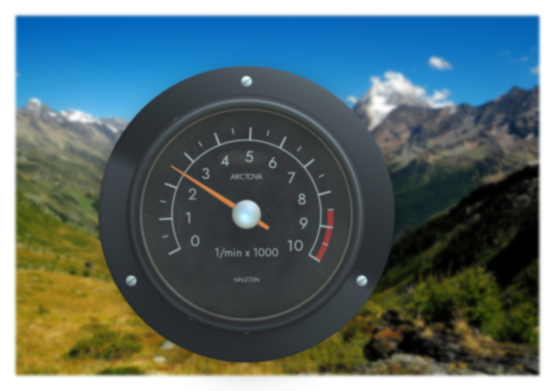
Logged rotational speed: **2500** rpm
